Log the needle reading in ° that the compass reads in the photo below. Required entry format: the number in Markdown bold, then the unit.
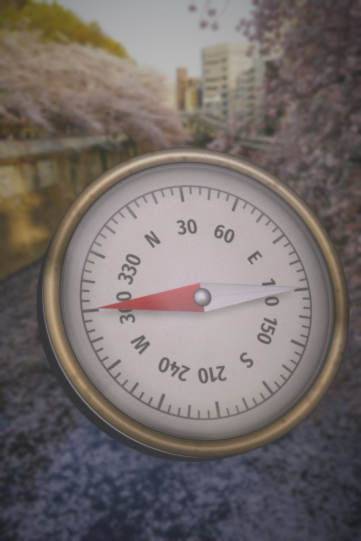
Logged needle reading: **300** °
